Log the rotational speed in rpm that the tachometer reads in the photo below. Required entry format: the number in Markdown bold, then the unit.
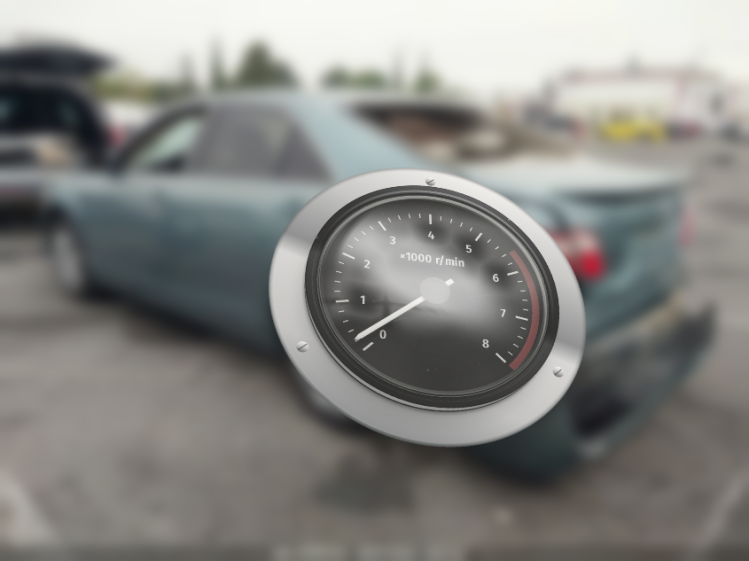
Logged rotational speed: **200** rpm
